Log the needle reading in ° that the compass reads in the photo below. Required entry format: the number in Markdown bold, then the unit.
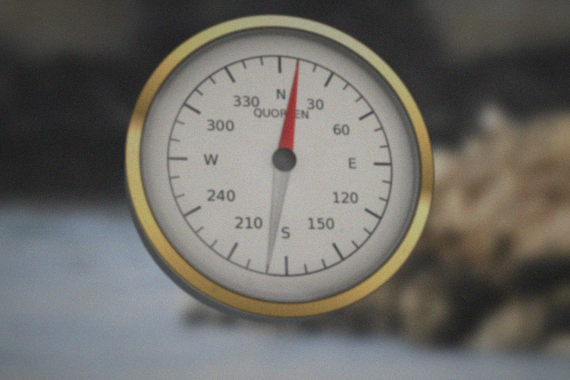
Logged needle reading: **10** °
